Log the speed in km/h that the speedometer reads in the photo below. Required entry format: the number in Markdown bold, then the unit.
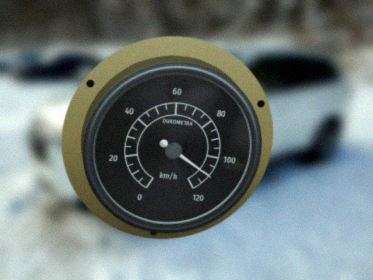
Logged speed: **110** km/h
